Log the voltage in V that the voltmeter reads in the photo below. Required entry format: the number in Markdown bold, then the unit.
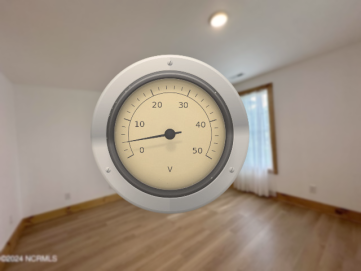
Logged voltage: **4** V
